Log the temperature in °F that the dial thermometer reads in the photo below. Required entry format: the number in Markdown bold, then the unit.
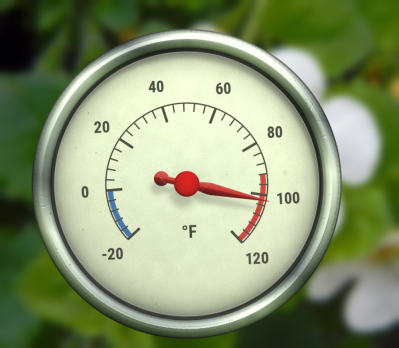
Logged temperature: **102** °F
